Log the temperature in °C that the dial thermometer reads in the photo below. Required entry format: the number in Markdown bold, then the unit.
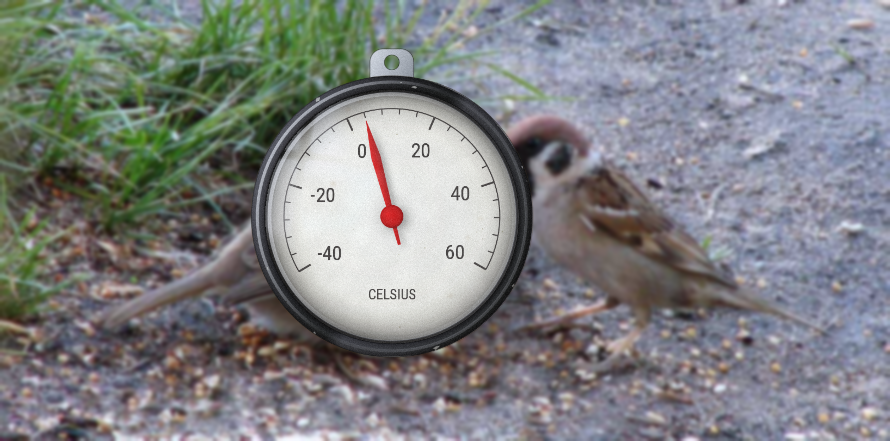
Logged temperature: **4** °C
